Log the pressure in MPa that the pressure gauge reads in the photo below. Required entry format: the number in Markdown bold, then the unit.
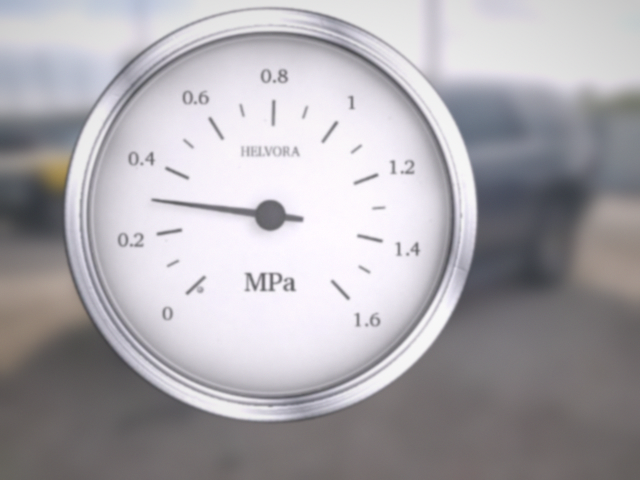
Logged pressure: **0.3** MPa
